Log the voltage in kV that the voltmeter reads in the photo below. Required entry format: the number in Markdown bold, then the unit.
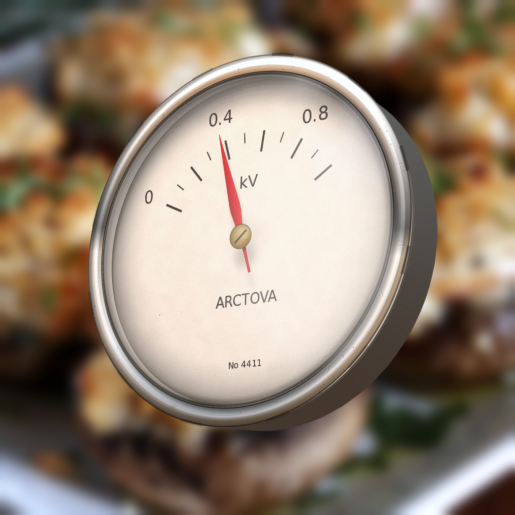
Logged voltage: **0.4** kV
